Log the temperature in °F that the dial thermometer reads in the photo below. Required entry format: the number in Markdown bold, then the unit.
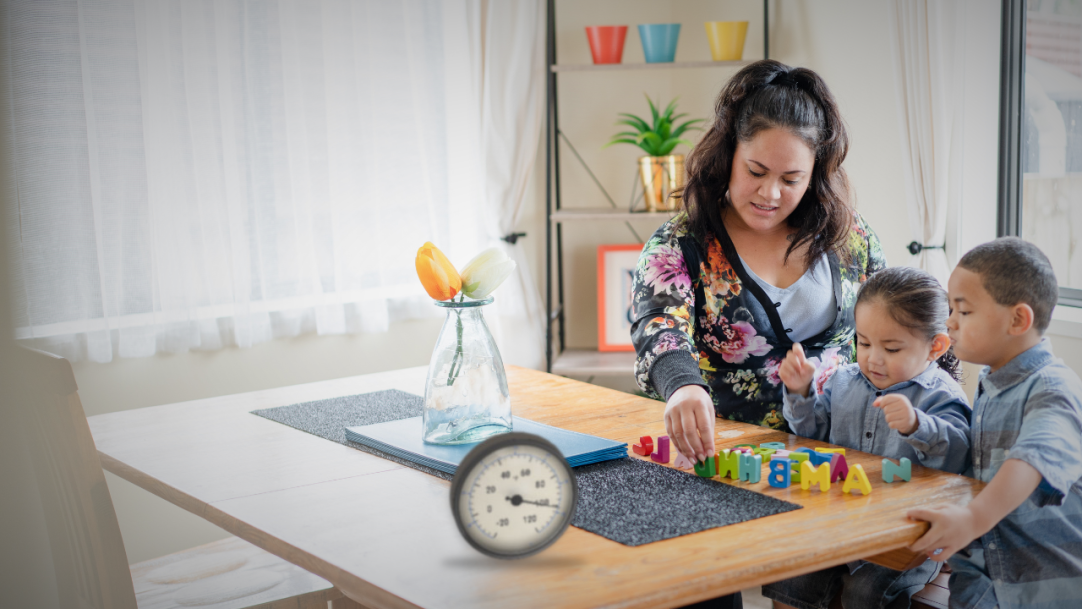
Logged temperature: **100** °F
